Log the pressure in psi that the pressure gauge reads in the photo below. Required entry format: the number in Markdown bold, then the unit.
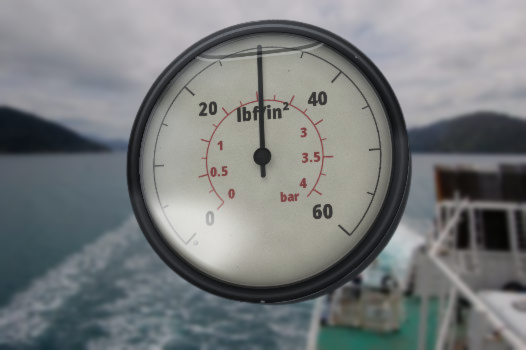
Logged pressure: **30** psi
